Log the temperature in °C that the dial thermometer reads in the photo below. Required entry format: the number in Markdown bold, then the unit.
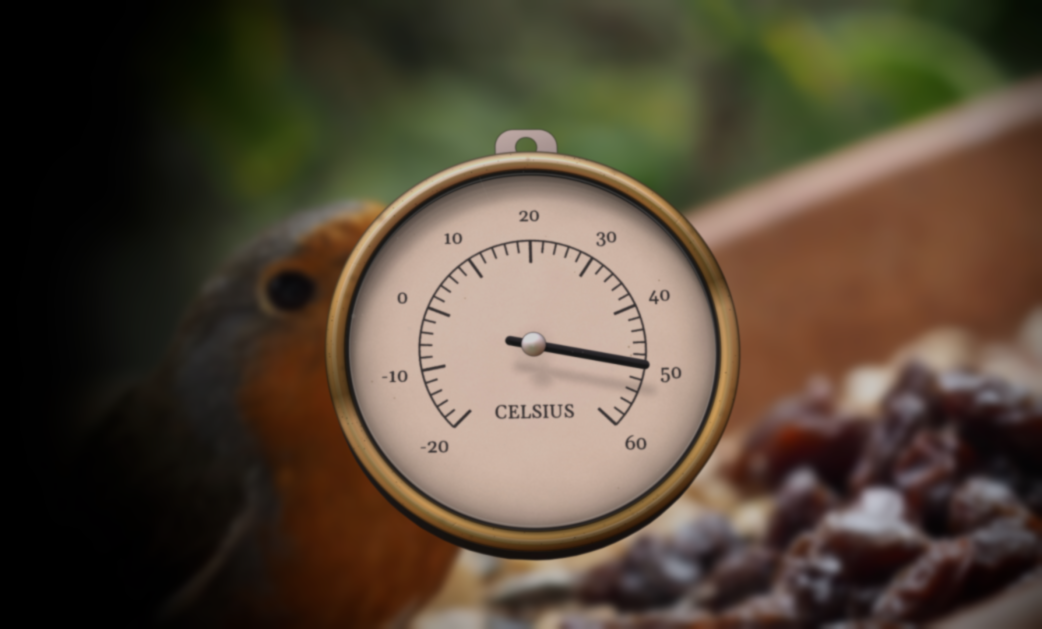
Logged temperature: **50** °C
